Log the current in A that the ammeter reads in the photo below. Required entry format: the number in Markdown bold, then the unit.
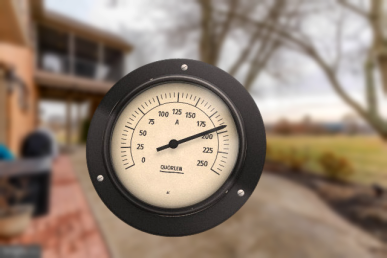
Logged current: **195** A
